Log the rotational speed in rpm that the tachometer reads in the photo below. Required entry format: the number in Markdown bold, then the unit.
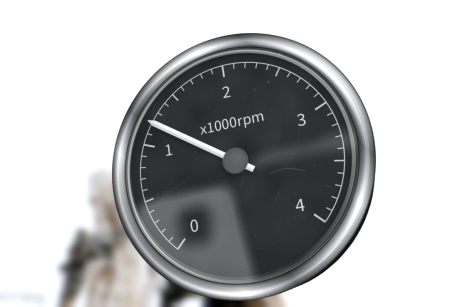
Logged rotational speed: **1200** rpm
